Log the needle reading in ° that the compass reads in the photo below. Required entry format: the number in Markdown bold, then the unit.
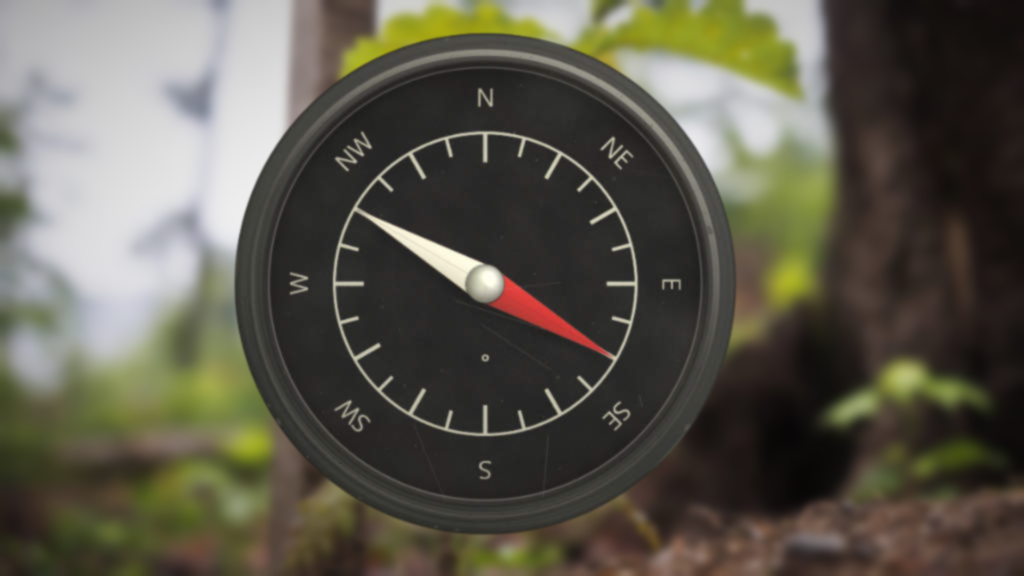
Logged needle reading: **120** °
